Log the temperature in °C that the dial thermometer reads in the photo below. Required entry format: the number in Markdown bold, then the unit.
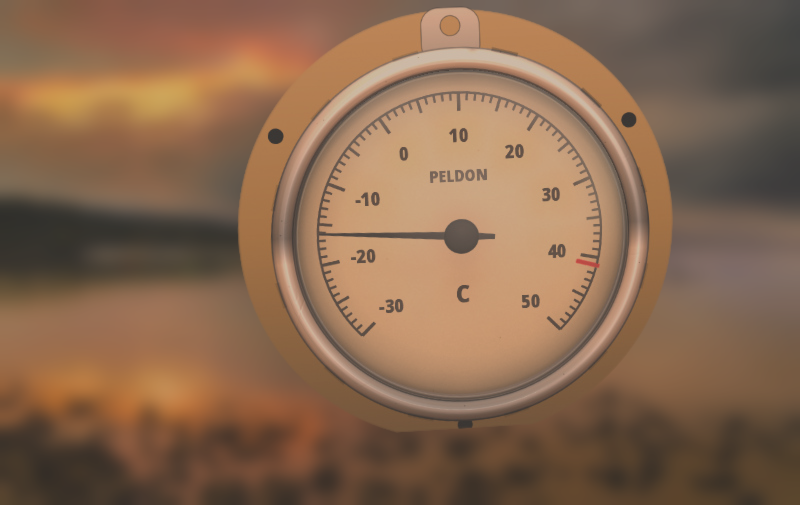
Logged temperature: **-16** °C
